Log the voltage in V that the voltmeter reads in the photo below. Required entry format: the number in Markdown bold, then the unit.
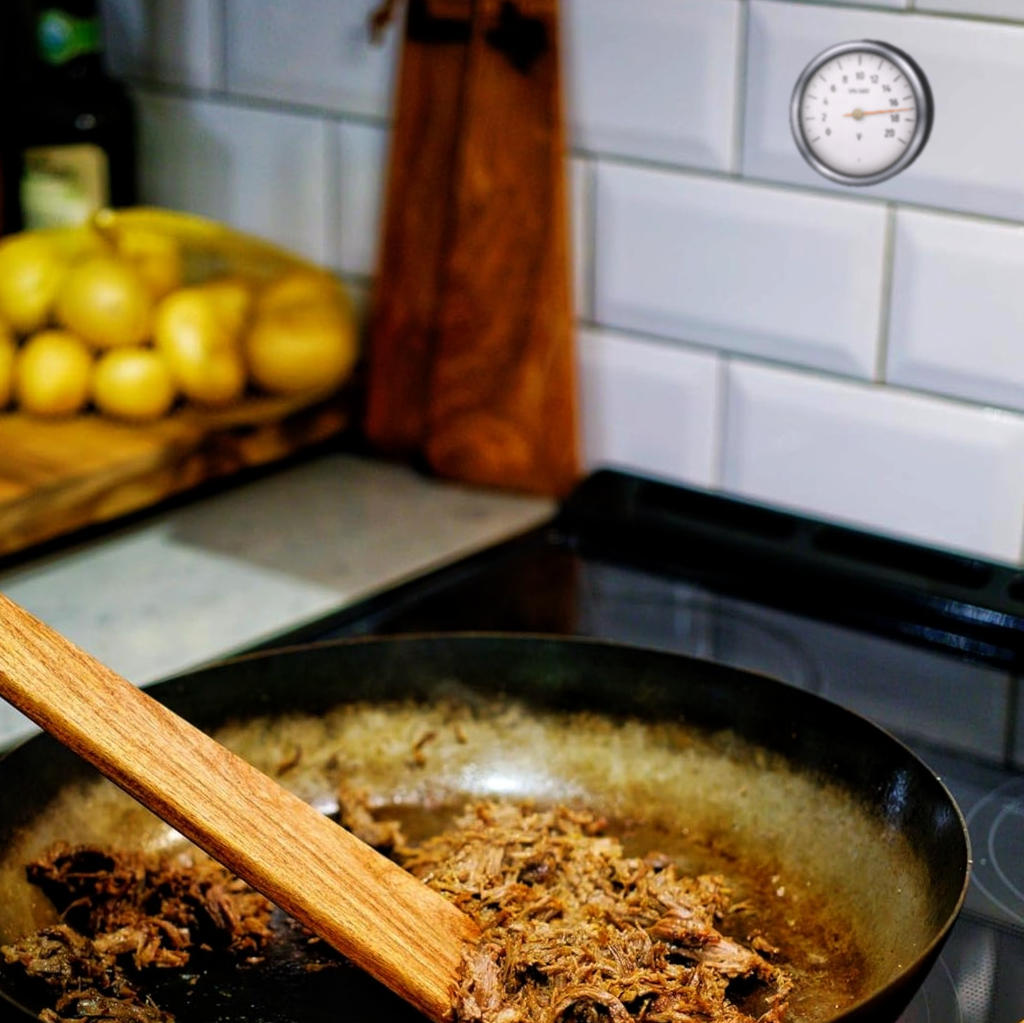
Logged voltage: **17** V
